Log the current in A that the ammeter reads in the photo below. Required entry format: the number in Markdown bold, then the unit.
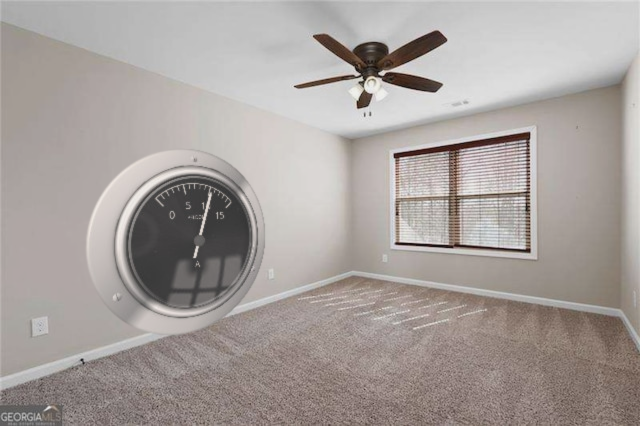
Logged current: **10** A
